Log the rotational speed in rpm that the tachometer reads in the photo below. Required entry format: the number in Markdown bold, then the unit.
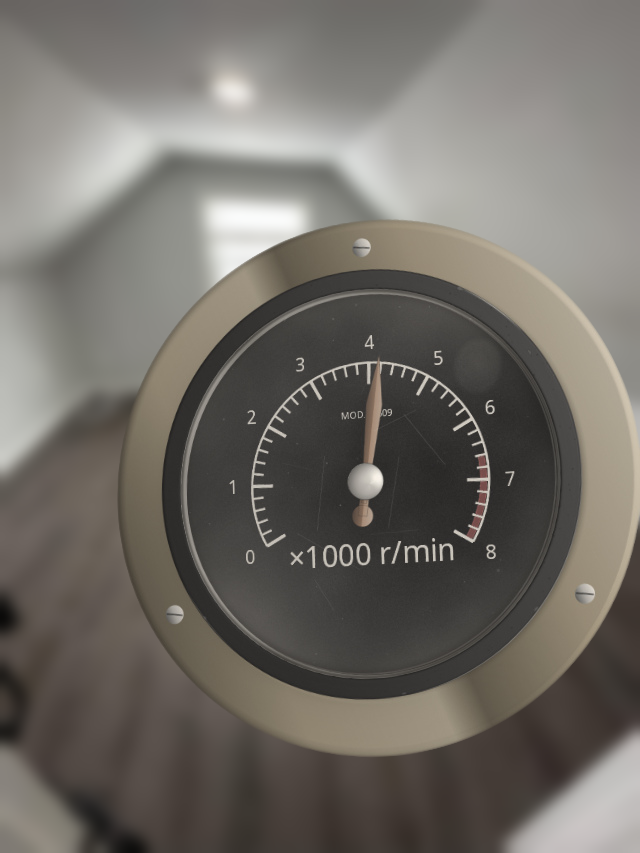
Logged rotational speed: **4200** rpm
